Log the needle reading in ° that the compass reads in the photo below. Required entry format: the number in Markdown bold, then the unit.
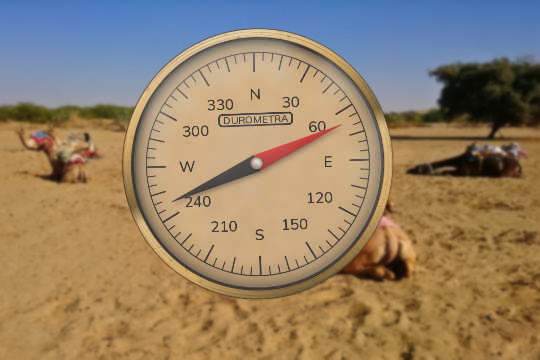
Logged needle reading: **67.5** °
